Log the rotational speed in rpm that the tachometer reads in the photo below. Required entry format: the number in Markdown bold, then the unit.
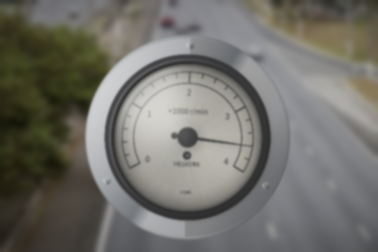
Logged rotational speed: **3600** rpm
